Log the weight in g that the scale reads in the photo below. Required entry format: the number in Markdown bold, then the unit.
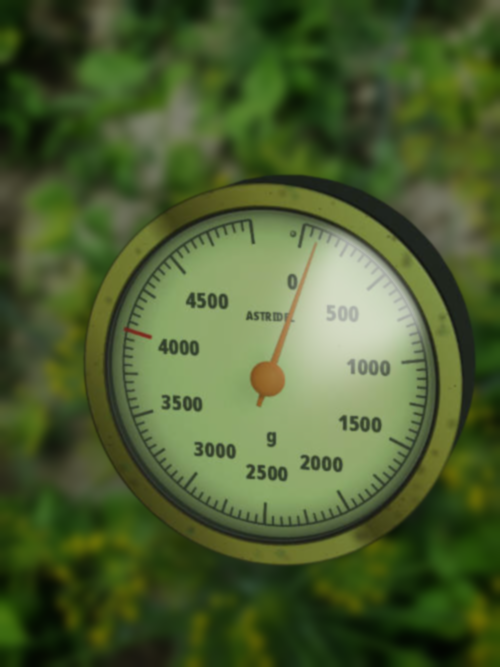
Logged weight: **100** g
